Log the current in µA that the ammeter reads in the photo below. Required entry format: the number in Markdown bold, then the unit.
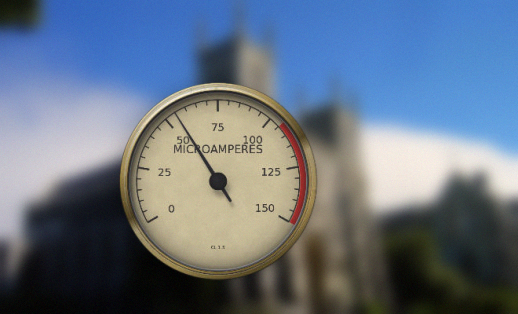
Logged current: **55** µA
